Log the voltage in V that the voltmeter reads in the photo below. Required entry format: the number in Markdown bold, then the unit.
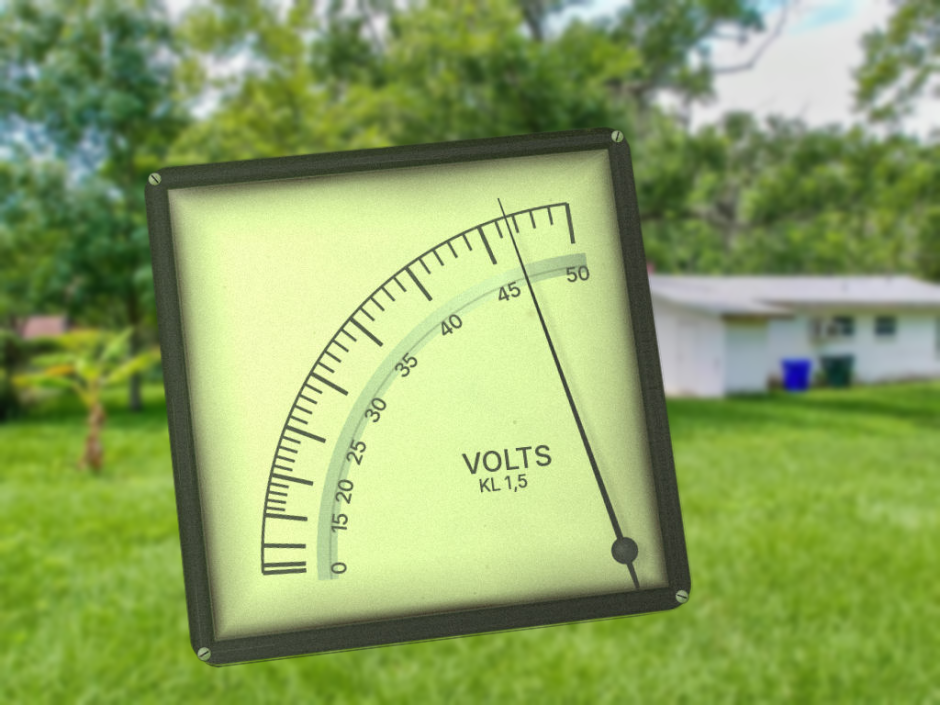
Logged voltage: **46.5** V
